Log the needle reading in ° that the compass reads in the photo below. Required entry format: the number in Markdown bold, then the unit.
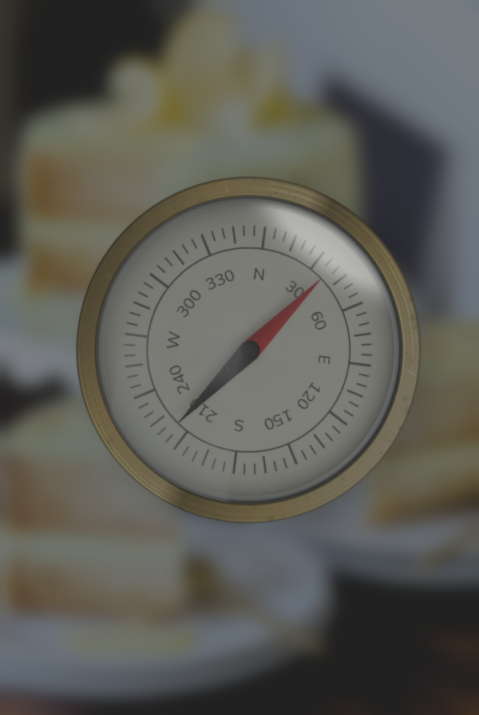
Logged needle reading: **37.5** °
